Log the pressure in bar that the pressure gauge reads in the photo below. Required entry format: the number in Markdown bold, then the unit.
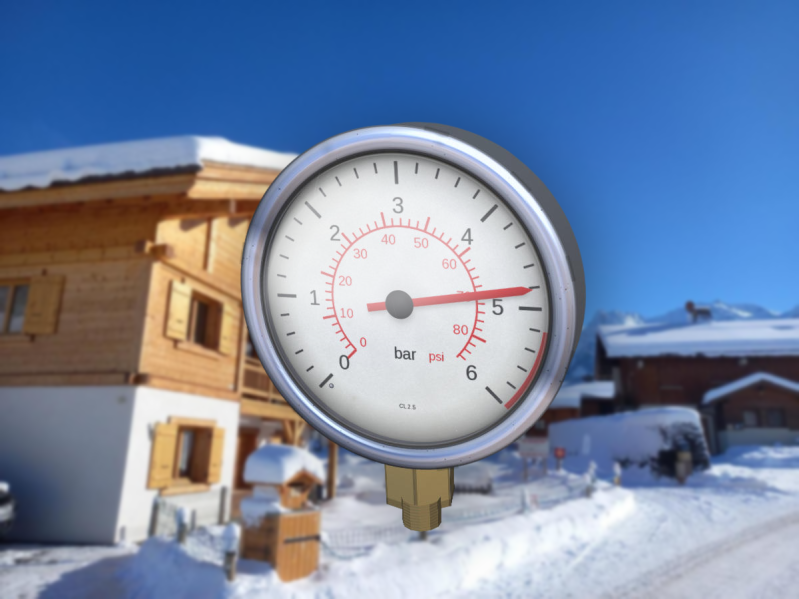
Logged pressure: **4.8** bar
